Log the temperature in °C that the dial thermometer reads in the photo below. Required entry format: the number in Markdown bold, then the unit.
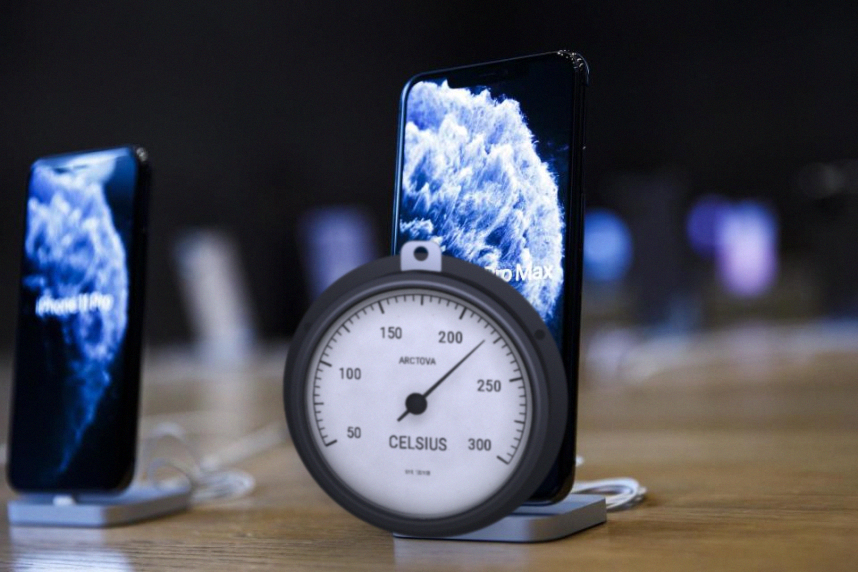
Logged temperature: **220** °C
